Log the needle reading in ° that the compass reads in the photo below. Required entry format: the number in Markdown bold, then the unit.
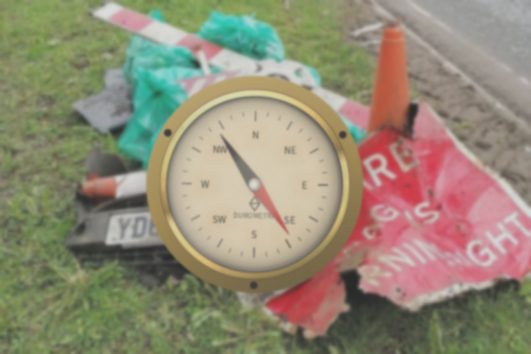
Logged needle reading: **145** °
